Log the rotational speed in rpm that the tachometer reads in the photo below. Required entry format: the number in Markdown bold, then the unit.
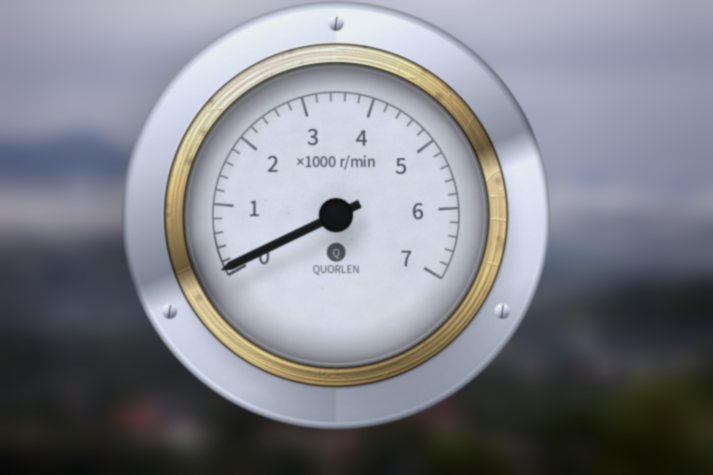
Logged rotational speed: **100** rpm
